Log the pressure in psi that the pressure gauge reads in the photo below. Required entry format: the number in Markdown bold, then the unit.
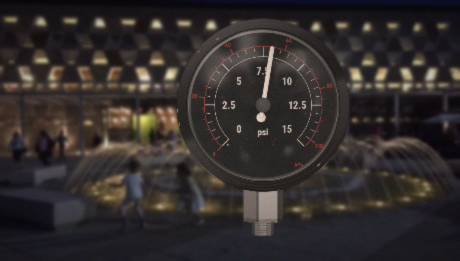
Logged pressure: **8** psi
